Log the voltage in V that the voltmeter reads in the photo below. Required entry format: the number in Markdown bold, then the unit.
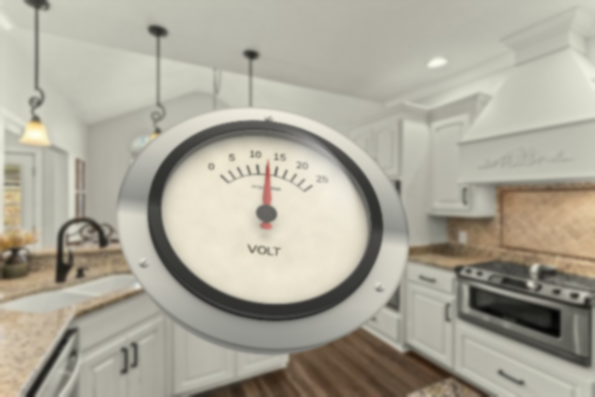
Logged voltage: **12.5** V
